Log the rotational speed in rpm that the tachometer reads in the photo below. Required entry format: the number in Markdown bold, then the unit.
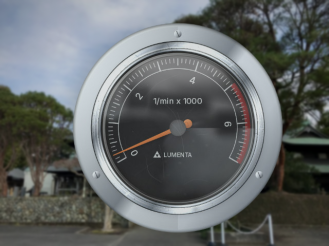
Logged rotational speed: **200** rpm
